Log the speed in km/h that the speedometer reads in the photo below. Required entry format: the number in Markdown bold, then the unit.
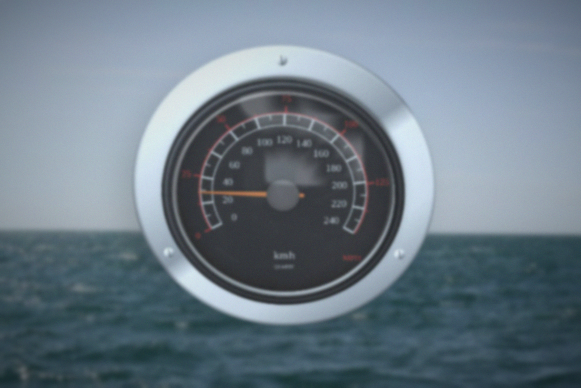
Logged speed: **30** km/h
